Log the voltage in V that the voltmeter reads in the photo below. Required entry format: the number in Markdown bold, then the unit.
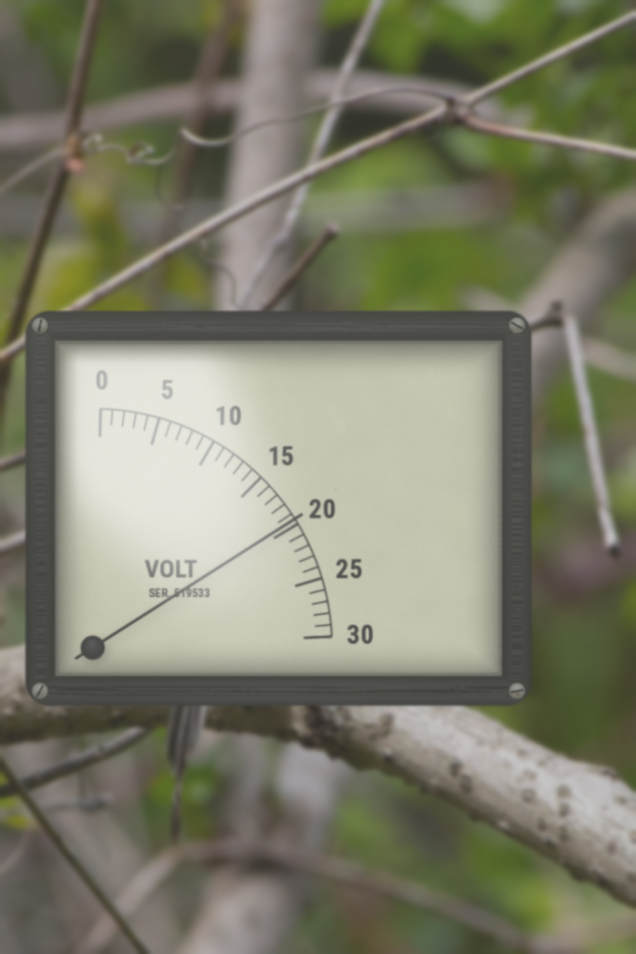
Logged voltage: **19.5** V
